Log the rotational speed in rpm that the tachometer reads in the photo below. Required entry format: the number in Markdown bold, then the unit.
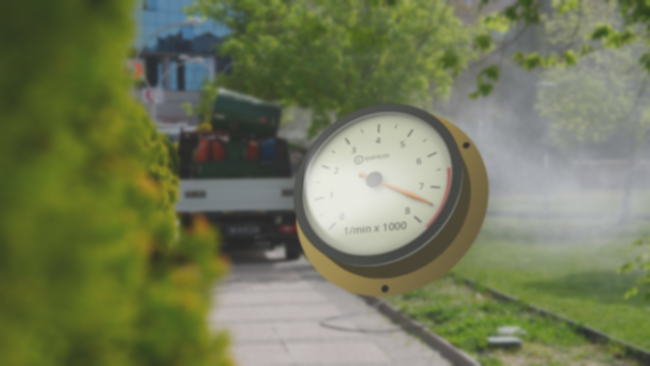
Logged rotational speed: **7500** rpm
